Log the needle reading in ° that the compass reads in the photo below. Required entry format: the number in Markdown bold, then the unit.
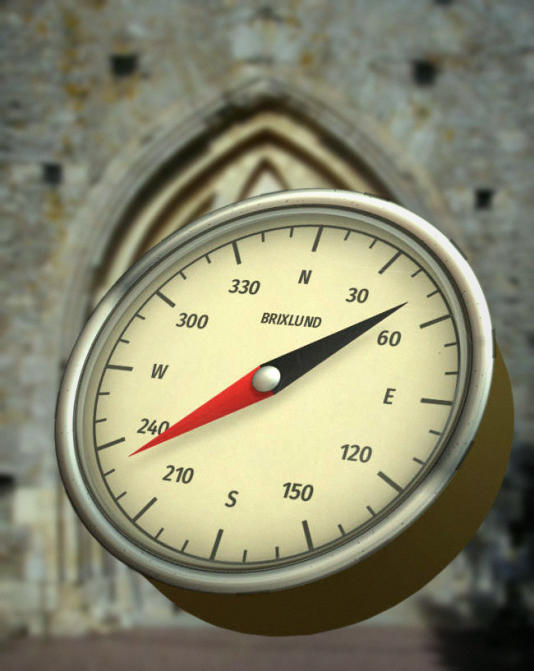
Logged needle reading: **230** °
